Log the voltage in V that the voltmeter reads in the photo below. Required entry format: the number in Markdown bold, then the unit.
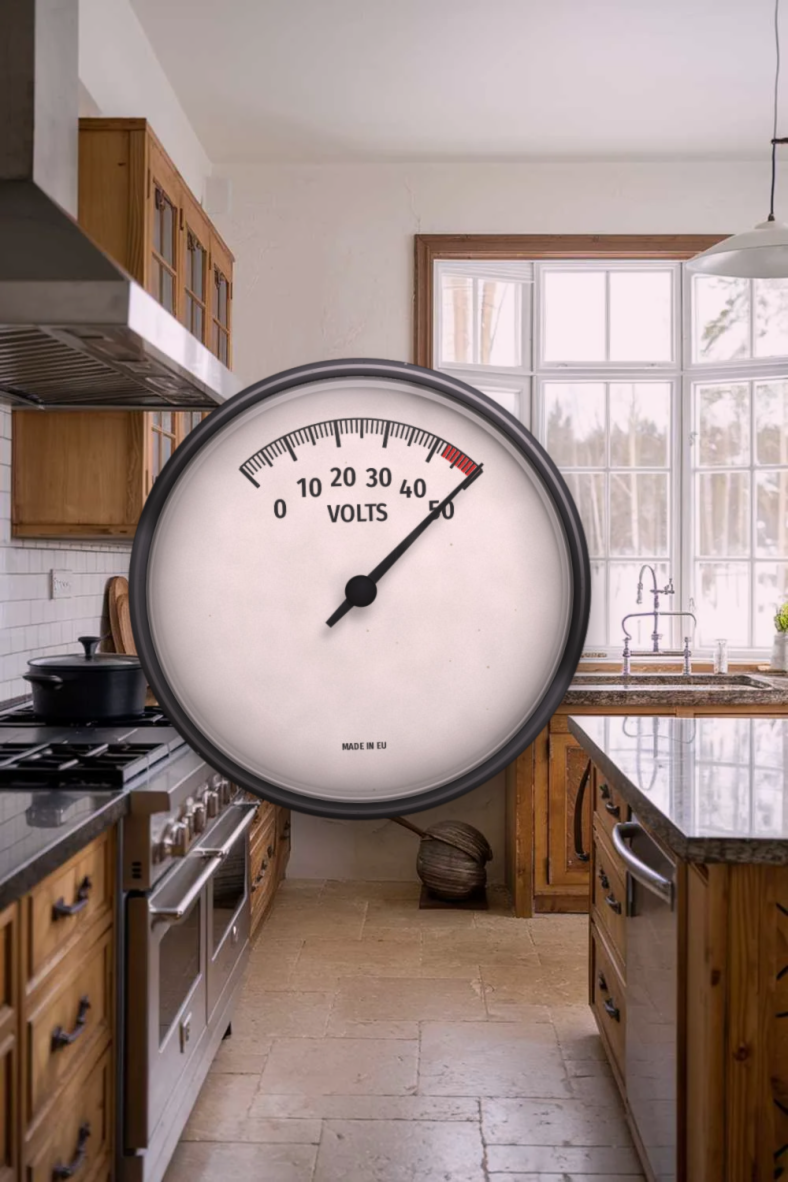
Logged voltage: **49** V
